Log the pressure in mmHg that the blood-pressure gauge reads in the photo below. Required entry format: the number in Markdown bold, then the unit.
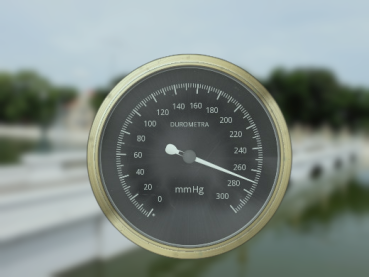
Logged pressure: **270** mmHg
